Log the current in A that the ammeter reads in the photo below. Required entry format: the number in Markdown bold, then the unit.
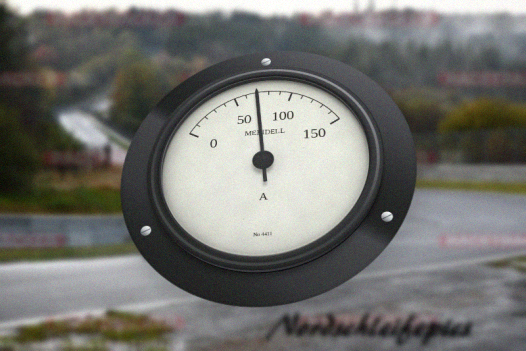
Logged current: **70** A
